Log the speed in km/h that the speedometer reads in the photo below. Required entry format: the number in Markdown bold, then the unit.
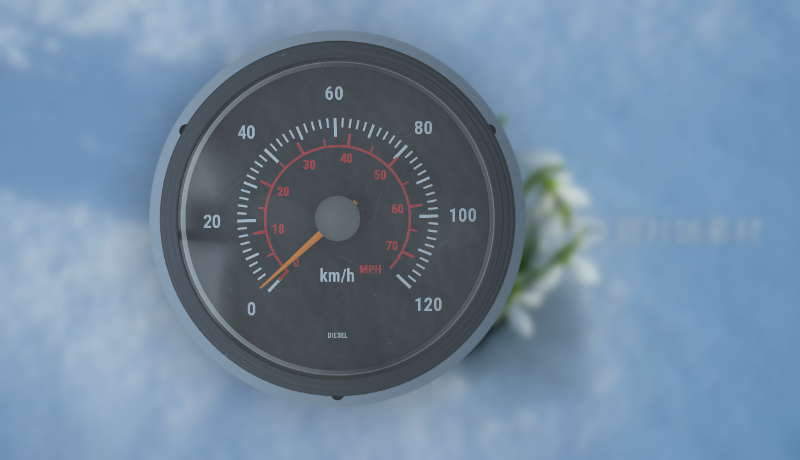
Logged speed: **2** km/h
